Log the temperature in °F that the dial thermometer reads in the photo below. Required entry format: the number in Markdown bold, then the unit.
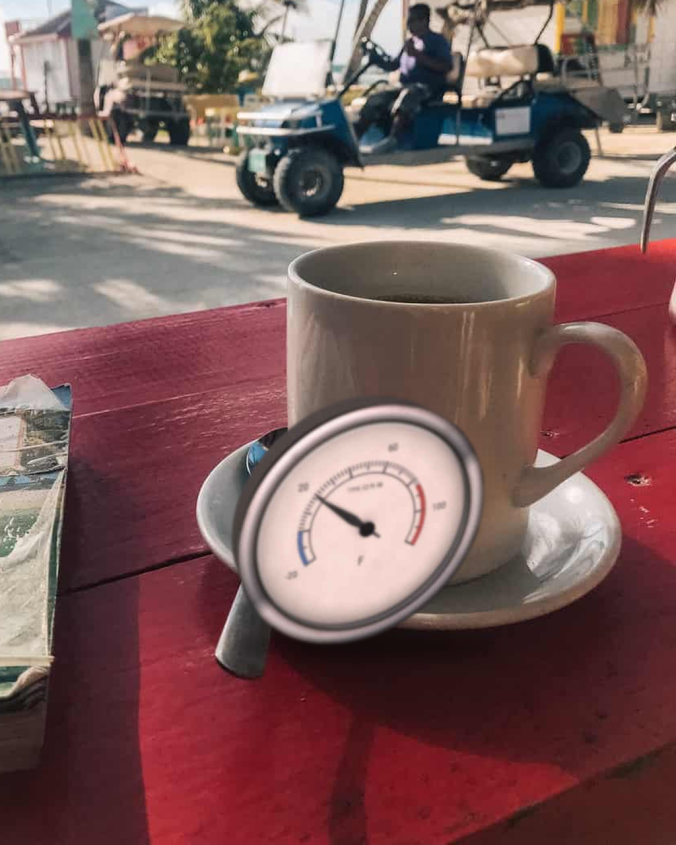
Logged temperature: **20** °F
